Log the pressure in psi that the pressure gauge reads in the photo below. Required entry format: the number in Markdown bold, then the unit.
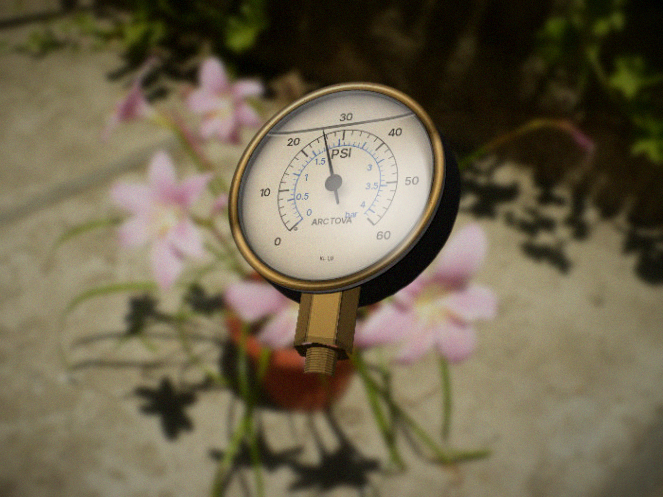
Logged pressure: **26** psi
